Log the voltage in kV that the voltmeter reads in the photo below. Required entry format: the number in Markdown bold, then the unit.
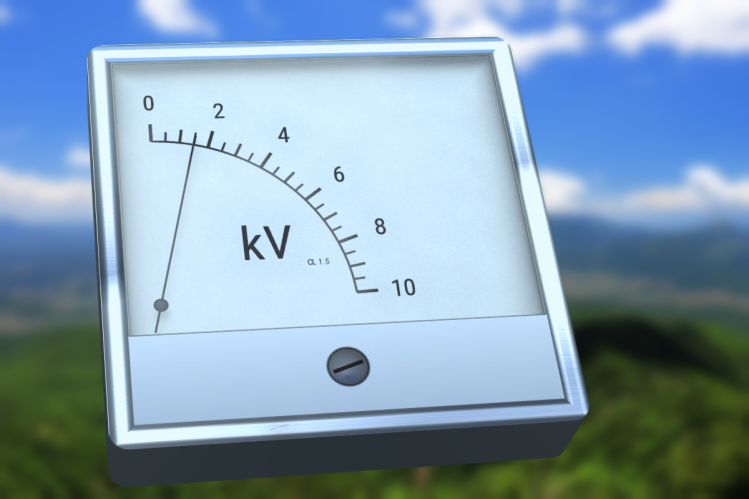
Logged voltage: **1.5** kV
